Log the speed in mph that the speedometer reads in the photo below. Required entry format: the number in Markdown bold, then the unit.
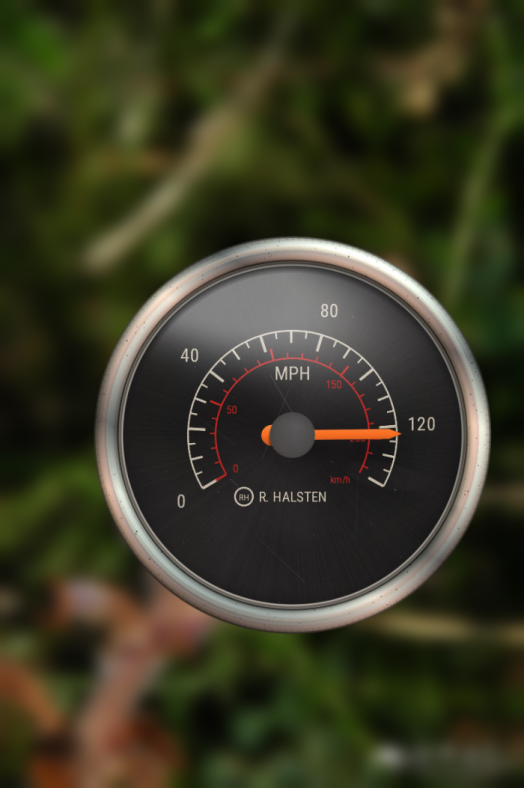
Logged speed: **122.5** mph
